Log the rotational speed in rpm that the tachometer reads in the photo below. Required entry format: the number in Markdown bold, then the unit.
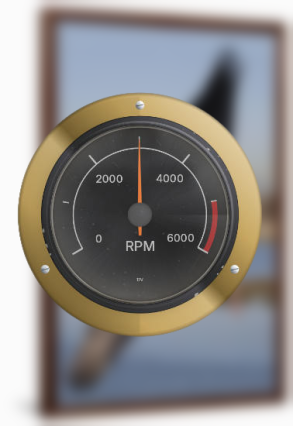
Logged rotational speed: **3000** rpm
